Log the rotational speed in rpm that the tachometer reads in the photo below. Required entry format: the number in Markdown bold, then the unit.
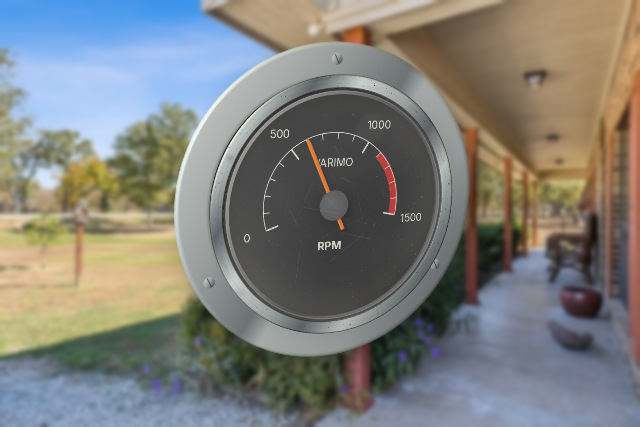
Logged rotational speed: **600** rpm
